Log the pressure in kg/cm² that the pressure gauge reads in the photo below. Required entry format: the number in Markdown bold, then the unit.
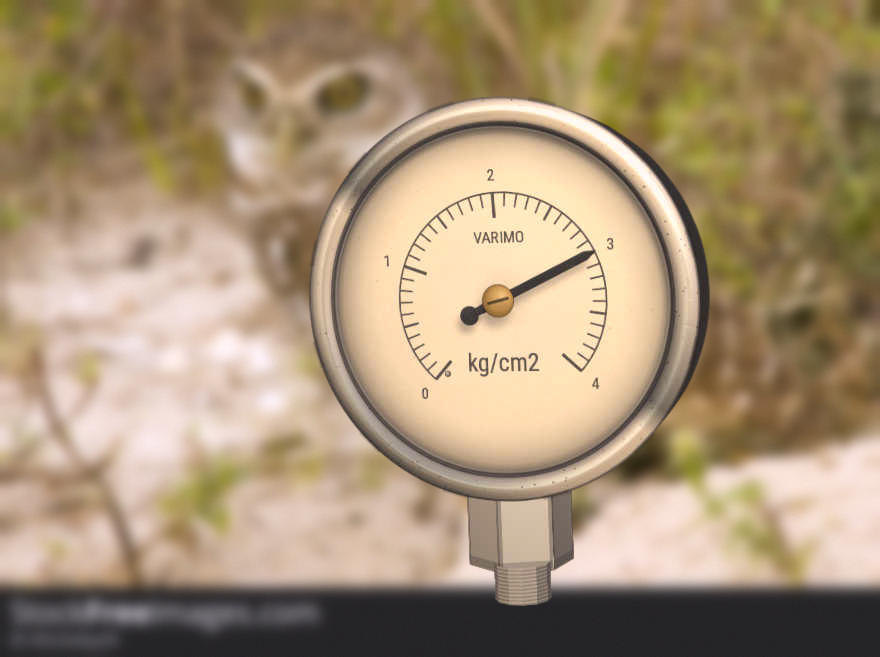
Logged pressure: **3** kg/cm²
